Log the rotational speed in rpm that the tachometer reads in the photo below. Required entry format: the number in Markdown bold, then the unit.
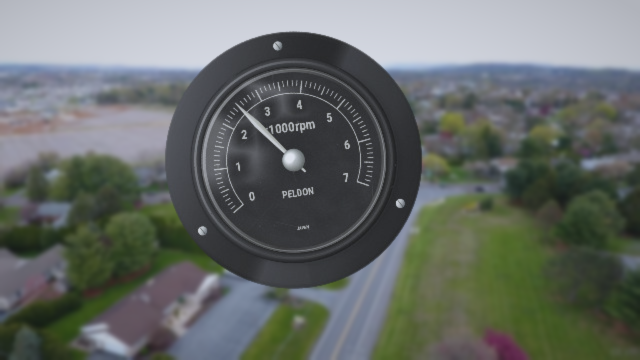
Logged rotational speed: **2500** rpm
